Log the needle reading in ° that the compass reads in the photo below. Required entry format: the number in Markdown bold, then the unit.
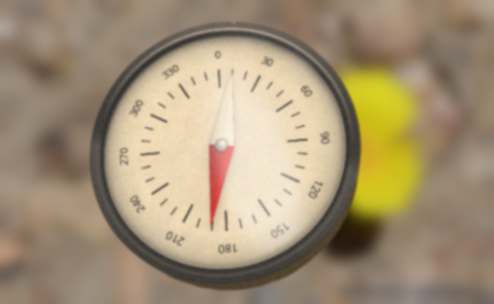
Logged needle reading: **190** °
